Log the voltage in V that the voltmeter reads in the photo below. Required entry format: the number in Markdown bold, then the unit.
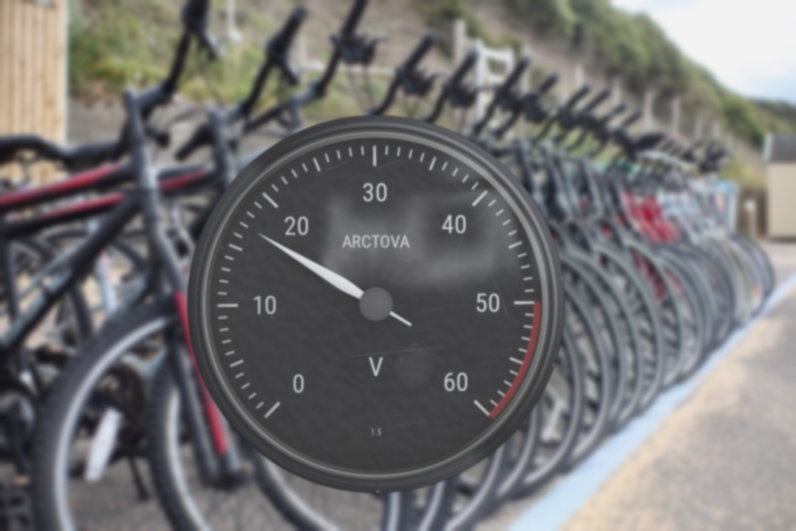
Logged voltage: **17** V
